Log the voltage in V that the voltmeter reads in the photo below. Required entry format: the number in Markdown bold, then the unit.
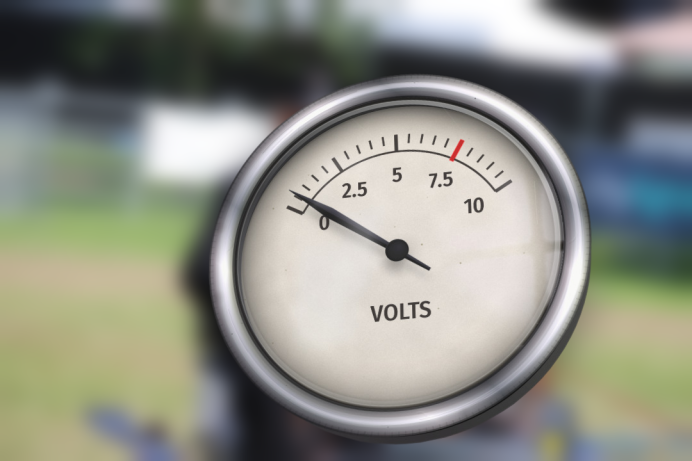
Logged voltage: **0.5** V
